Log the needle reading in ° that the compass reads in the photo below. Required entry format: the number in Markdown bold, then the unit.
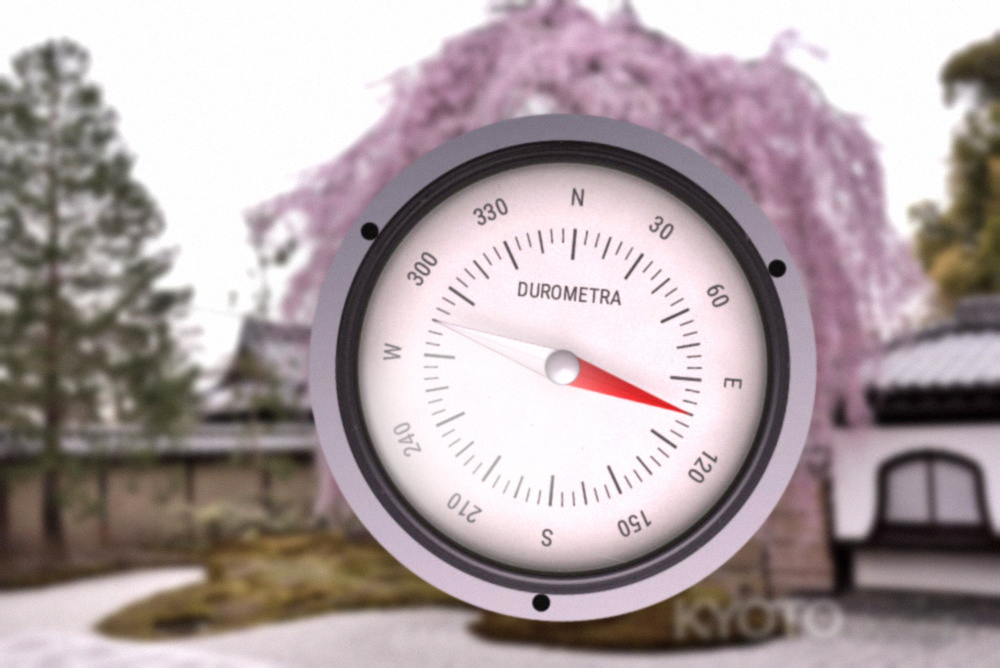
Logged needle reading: **105** °
